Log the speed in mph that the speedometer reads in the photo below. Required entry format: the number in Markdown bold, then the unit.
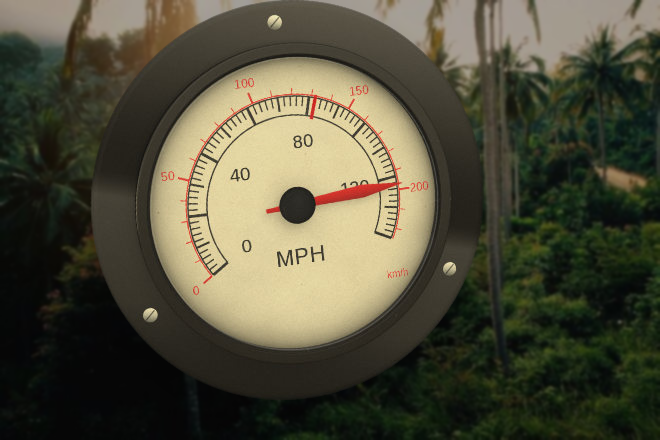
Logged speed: **122** mph
